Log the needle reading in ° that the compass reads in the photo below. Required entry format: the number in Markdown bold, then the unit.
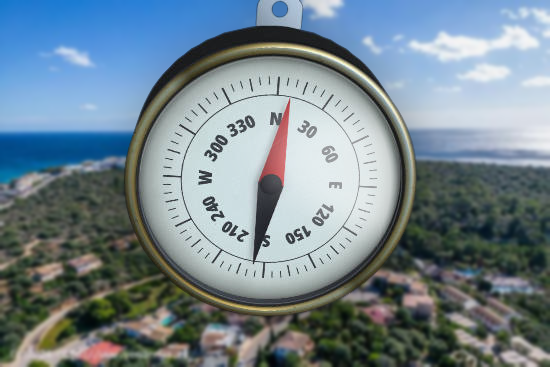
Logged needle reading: **7.5** °
